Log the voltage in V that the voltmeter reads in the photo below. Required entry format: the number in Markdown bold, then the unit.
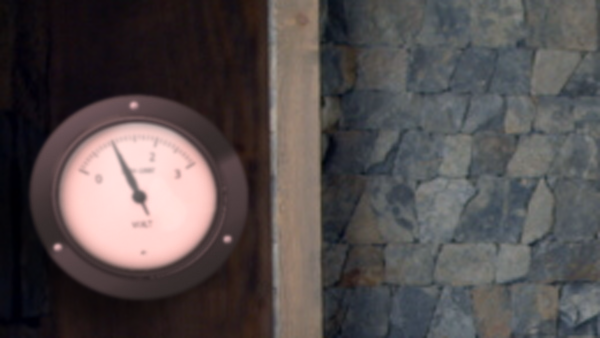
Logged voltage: **1** V
